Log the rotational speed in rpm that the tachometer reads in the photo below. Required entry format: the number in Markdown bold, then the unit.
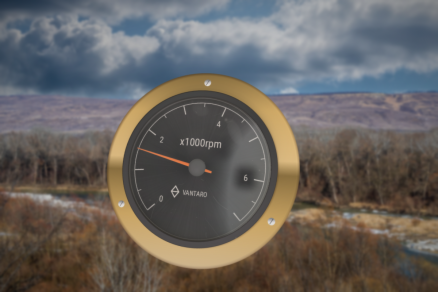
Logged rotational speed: **1500** rpm
